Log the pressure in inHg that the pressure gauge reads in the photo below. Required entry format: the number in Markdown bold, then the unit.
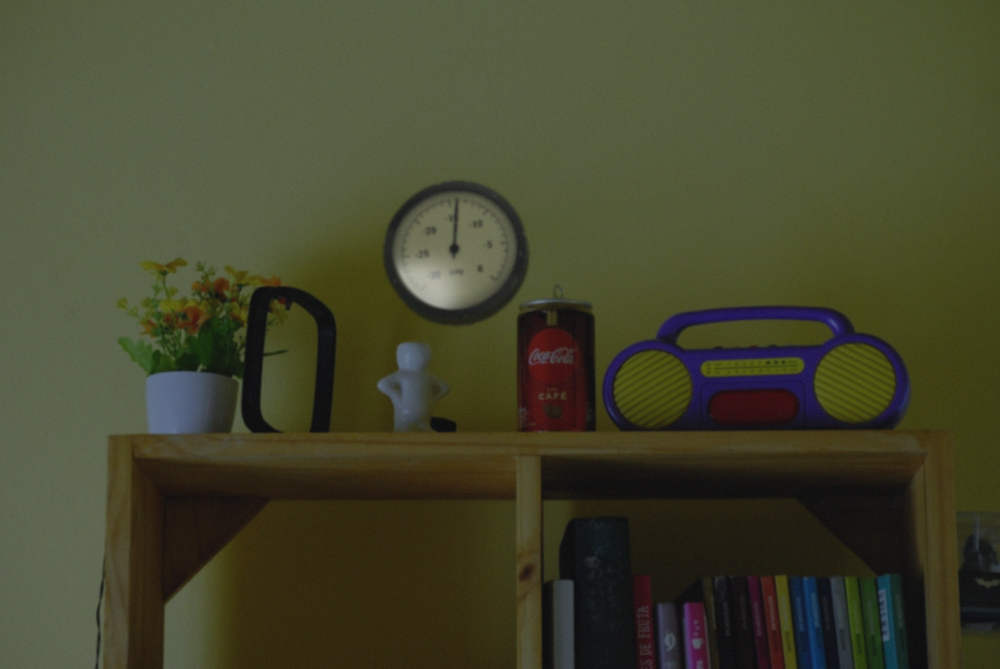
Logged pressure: **-14** inHg
